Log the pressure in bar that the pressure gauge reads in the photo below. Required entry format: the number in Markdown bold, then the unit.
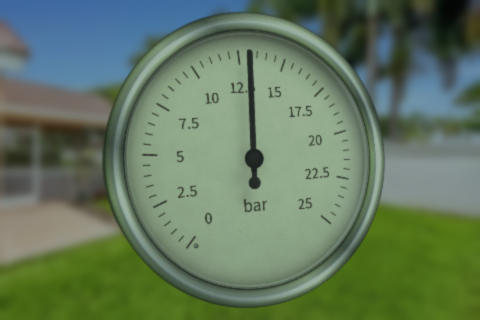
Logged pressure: **13** bar
